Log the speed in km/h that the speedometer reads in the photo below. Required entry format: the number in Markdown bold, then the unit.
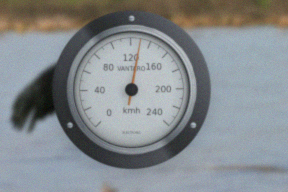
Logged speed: **130** km/h
